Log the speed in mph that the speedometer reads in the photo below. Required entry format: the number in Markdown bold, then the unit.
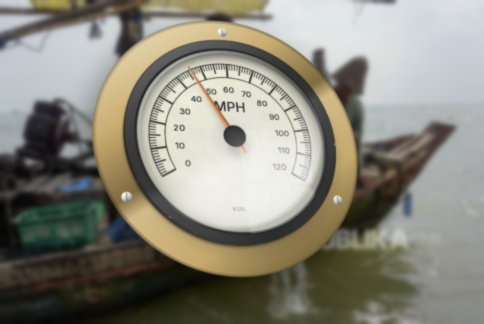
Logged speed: **45** mph
